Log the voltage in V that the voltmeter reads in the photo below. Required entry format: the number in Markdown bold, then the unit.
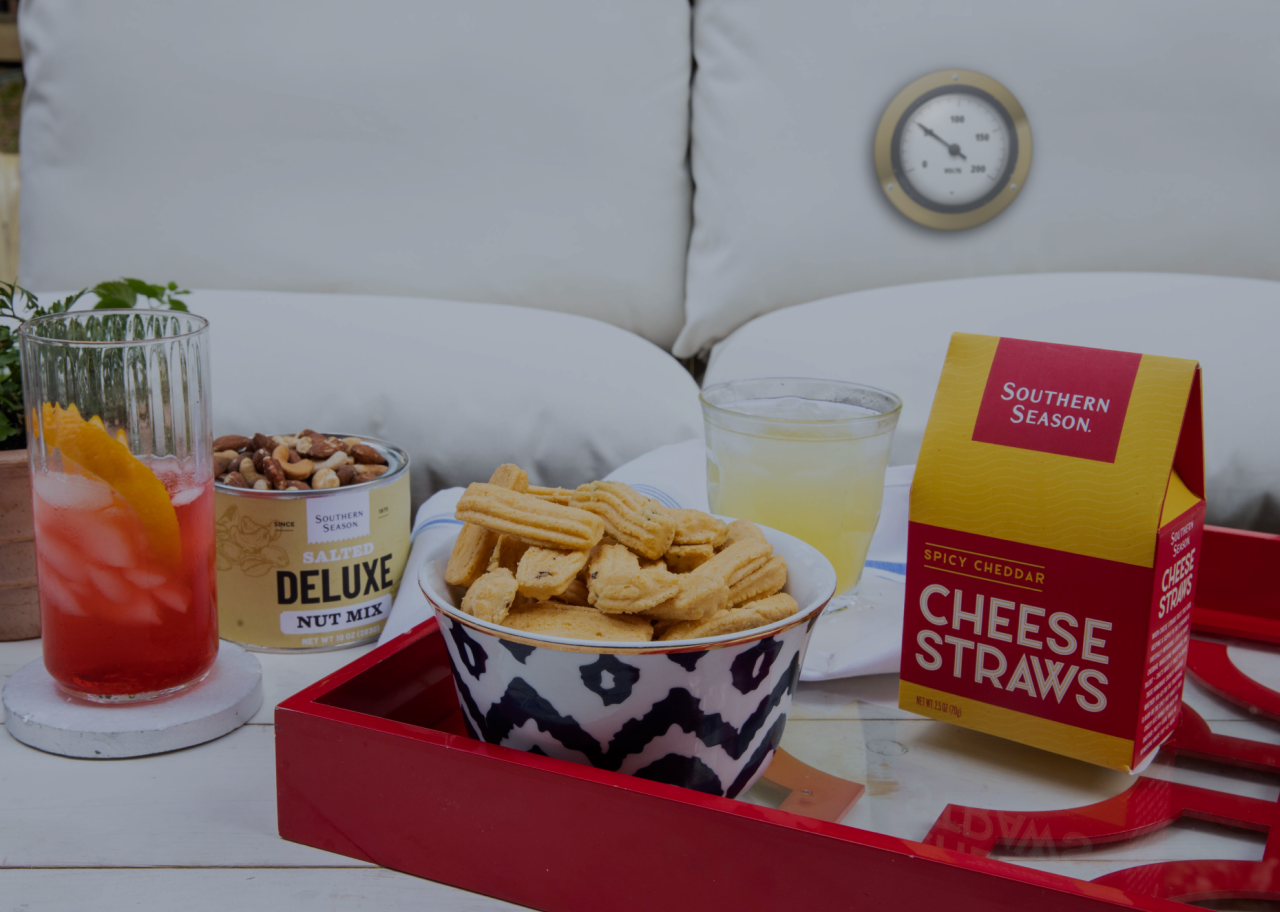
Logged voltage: **50** V
